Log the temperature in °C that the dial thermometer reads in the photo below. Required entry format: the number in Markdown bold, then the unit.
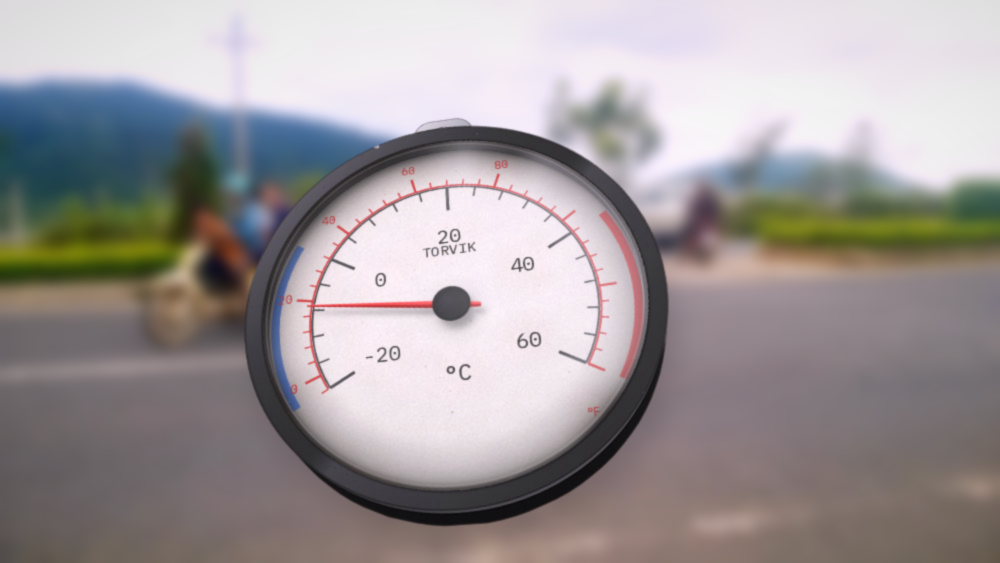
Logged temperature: **-8** °C
